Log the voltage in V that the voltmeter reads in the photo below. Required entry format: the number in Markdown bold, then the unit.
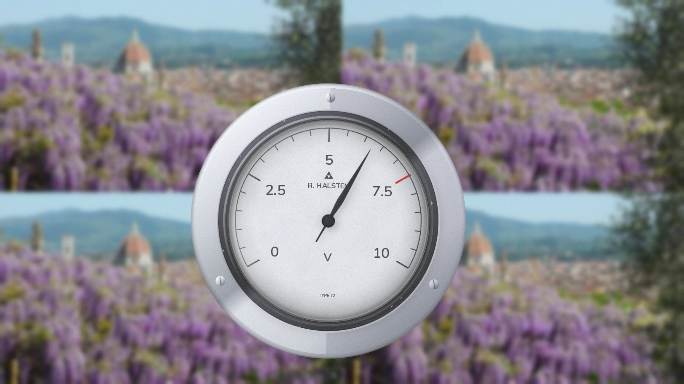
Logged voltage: **6.25** V
